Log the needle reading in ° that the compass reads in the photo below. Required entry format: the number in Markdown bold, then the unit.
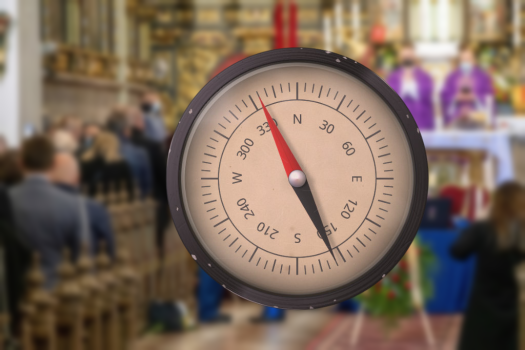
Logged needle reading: **335** °
